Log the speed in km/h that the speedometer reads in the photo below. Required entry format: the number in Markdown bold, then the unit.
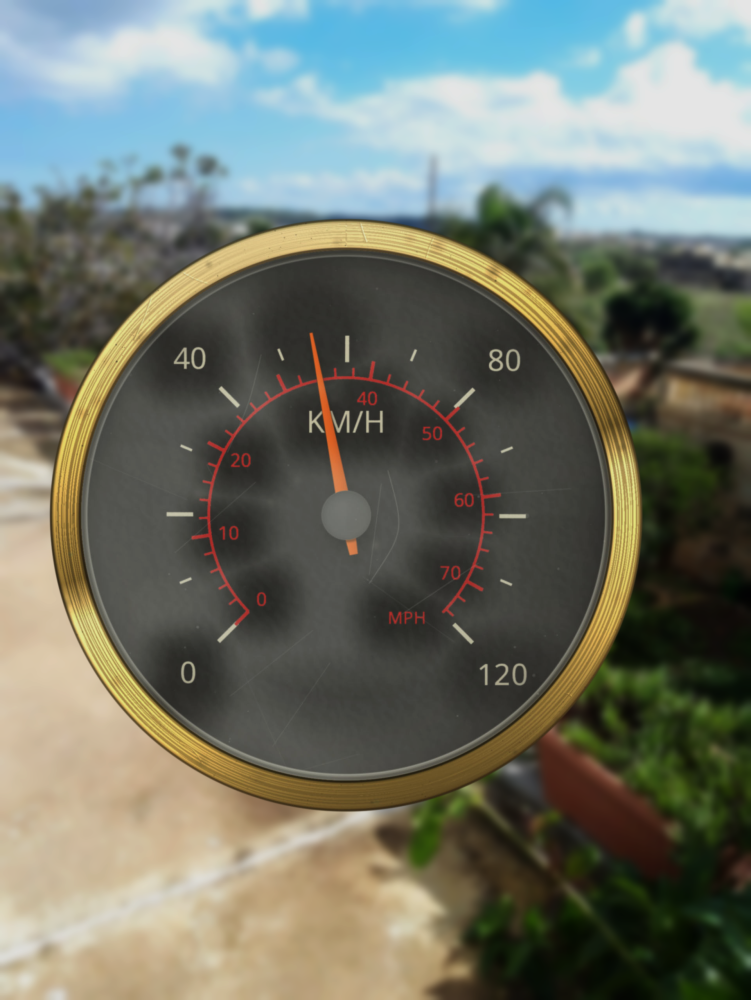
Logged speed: **55** km/h
